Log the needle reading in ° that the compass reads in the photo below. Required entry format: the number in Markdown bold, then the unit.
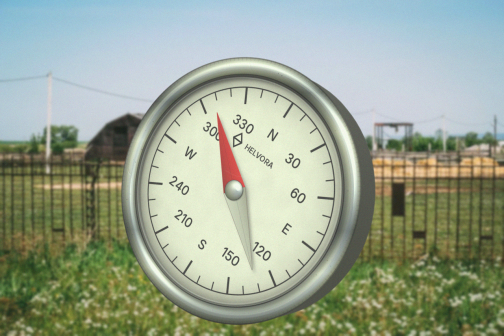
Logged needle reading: **310** °
